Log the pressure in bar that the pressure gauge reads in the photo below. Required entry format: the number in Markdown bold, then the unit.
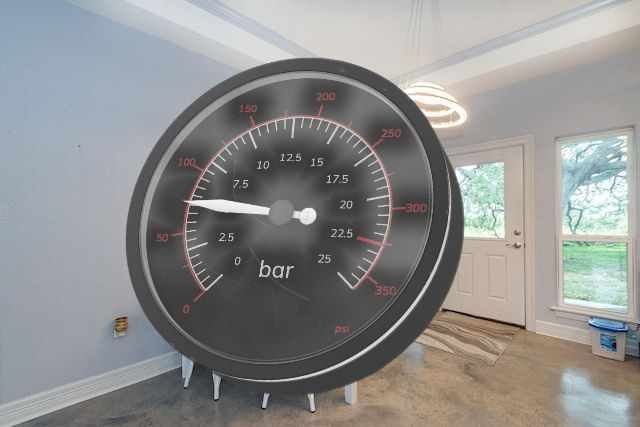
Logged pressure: **5** bar
